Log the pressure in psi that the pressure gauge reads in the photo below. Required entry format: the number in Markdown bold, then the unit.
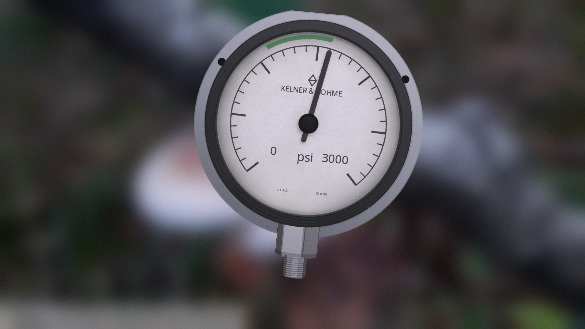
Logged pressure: **1600** psi
